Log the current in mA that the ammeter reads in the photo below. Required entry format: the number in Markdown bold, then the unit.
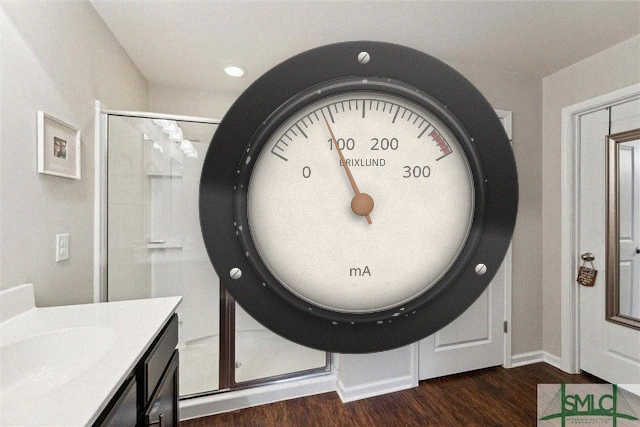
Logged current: **90** mA
